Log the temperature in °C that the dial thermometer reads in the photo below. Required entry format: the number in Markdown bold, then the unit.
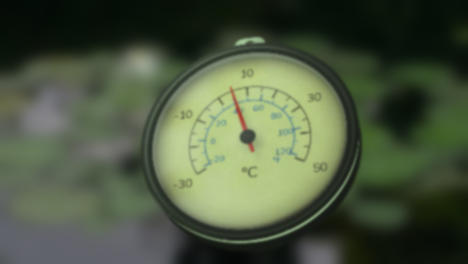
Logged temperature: **5** °C
